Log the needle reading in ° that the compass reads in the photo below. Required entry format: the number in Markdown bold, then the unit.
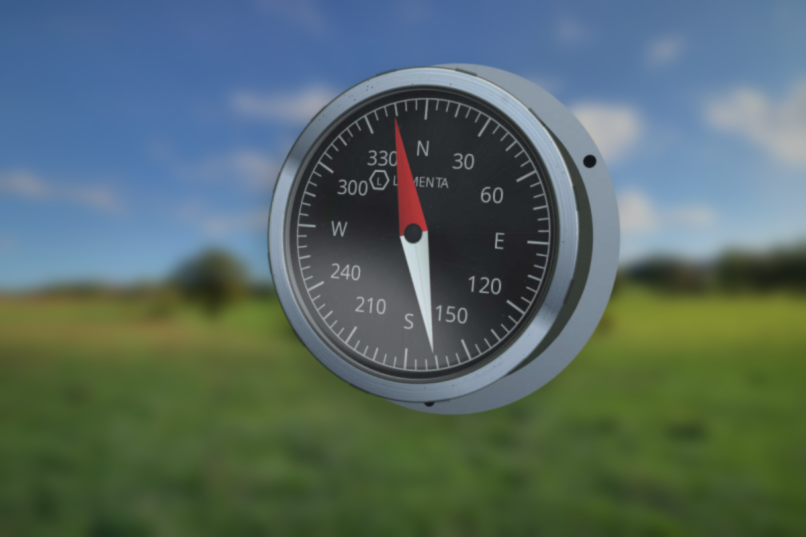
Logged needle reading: **345** °
